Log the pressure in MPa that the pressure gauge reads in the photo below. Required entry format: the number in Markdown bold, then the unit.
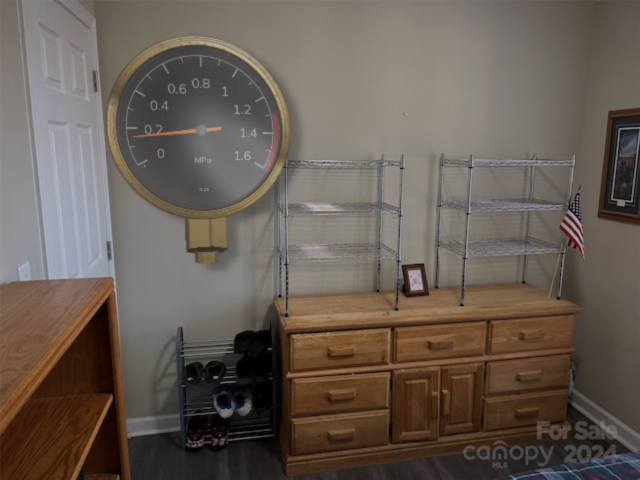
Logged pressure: **0.15** MPa
